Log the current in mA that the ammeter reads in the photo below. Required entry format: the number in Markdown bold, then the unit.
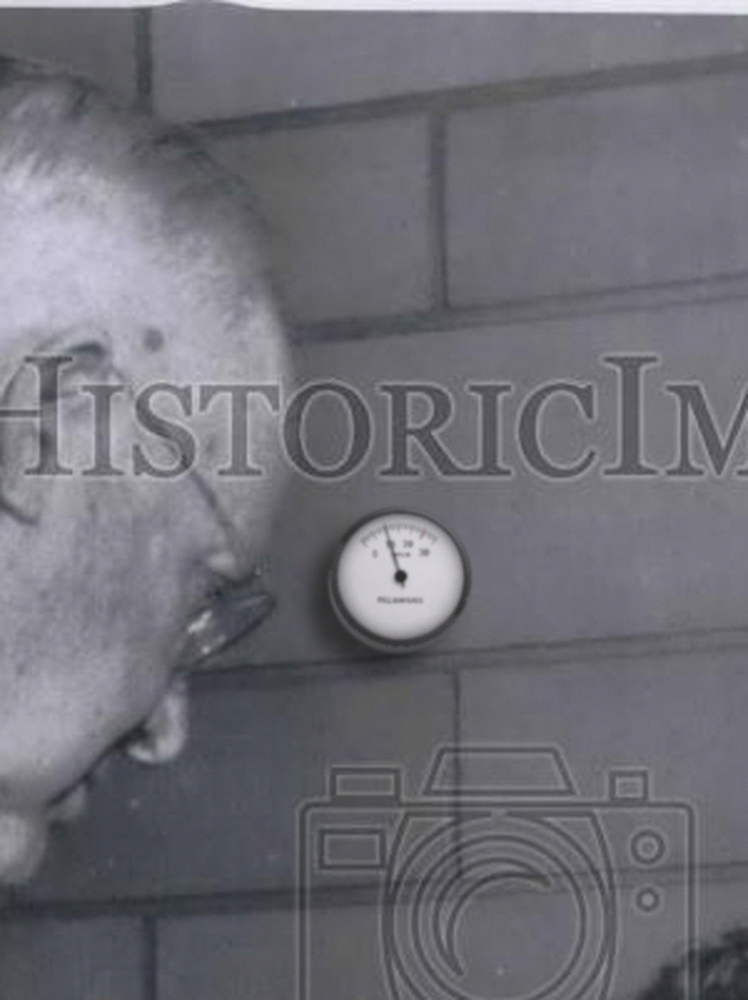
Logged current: **10** mA
